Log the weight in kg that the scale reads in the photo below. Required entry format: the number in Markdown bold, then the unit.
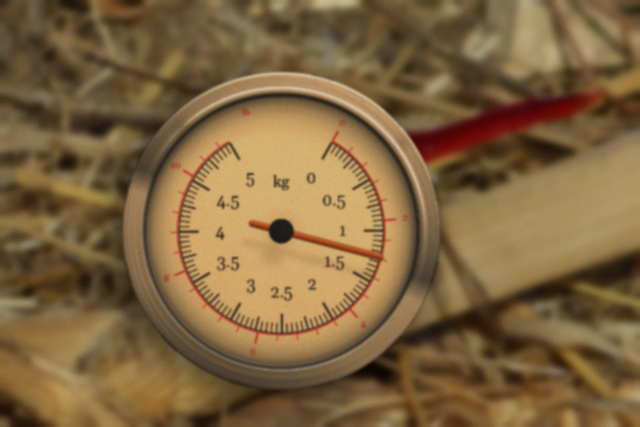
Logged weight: **1.25** kg
